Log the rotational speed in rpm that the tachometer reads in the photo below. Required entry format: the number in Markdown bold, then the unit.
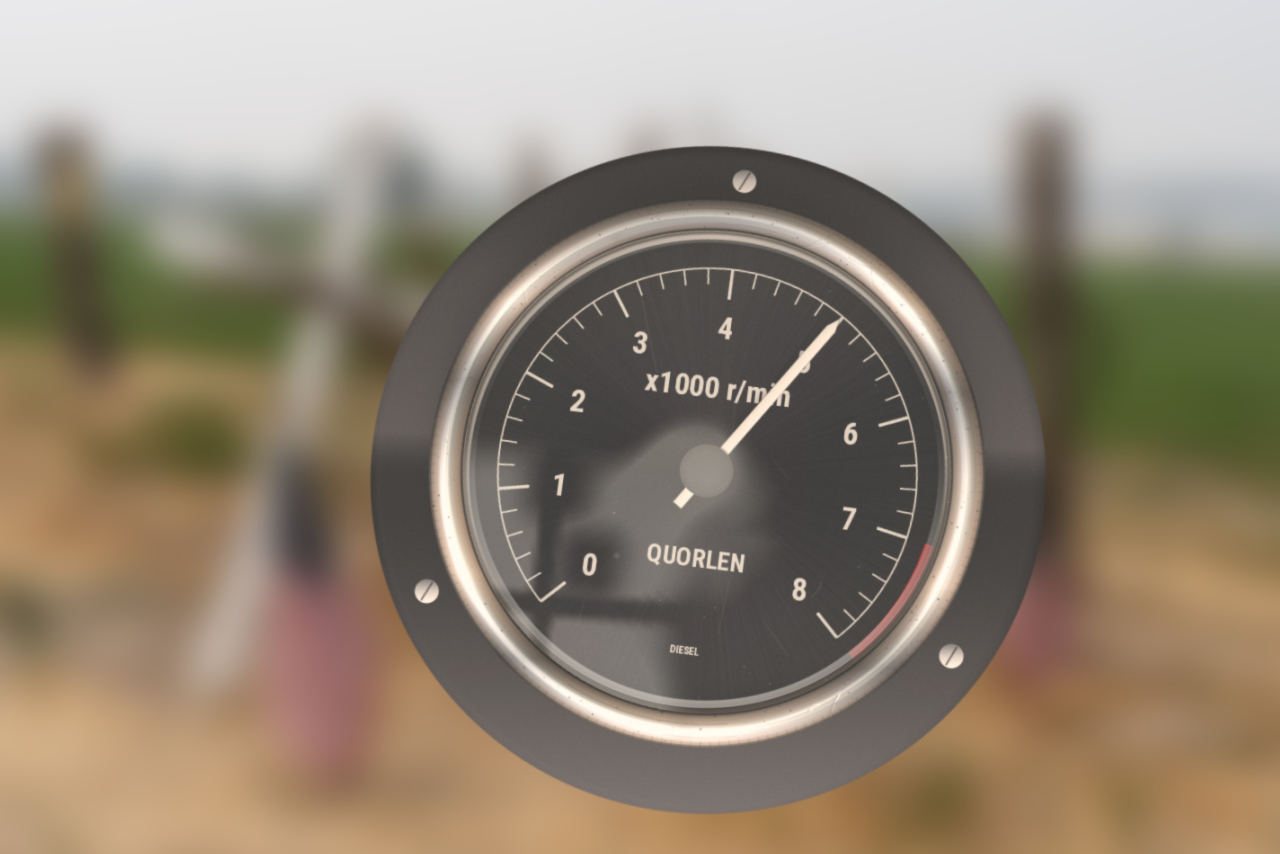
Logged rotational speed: **5000** rpm
